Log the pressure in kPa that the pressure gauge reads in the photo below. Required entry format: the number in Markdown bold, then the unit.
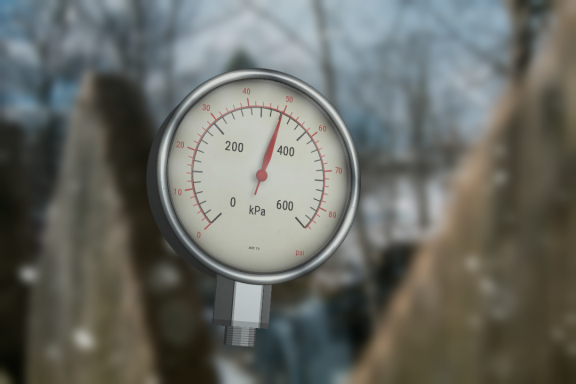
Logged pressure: **340** kPa
